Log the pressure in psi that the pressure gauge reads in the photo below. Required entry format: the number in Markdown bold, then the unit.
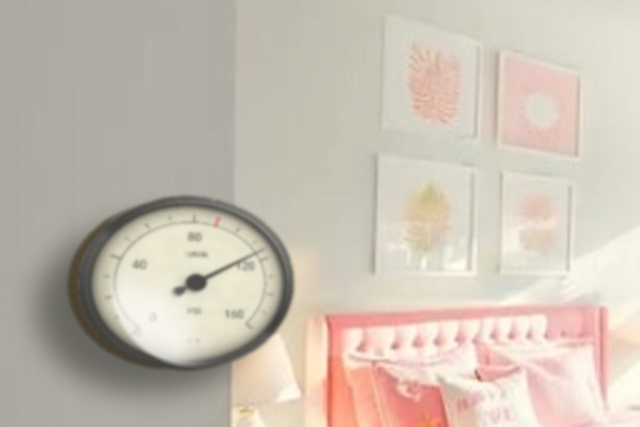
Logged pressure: **115** psi
